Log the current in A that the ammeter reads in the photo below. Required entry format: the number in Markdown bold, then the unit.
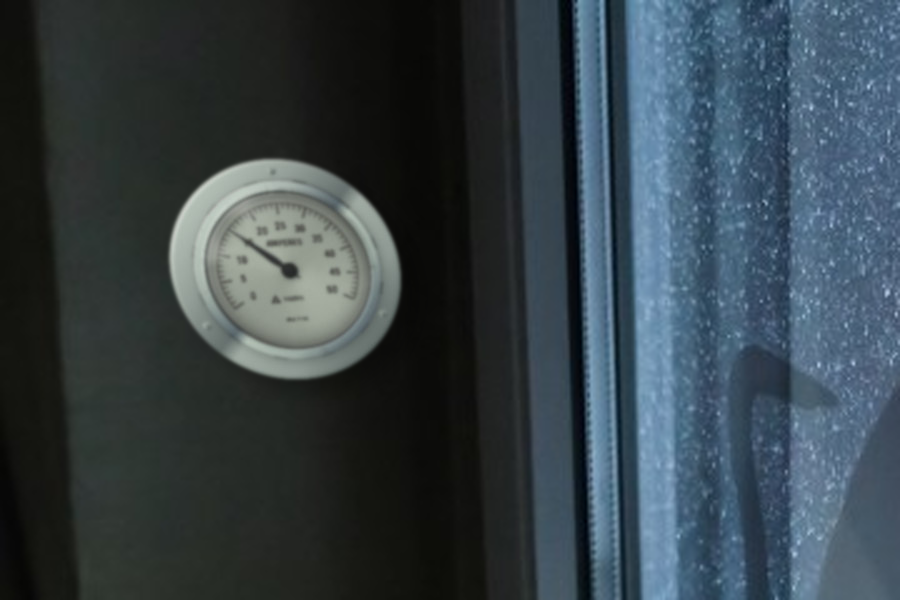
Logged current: **15** A
